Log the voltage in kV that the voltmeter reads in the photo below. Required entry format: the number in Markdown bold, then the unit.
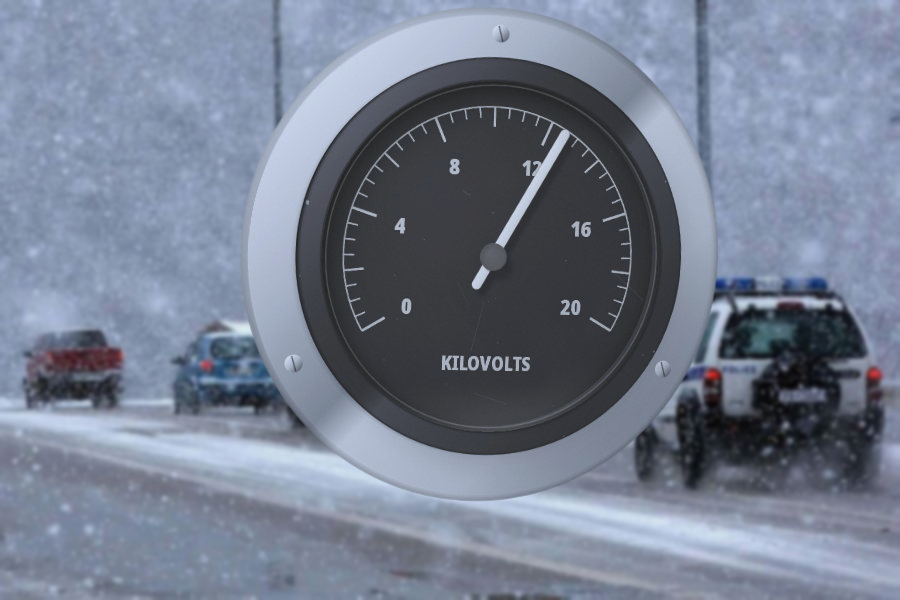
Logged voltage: **12.5** kV
